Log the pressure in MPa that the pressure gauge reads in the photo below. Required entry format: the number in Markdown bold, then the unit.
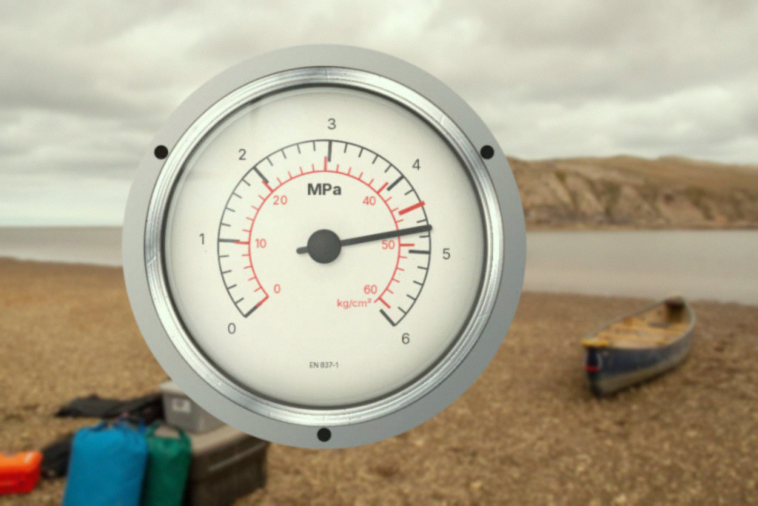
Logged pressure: **4.7** MPa
